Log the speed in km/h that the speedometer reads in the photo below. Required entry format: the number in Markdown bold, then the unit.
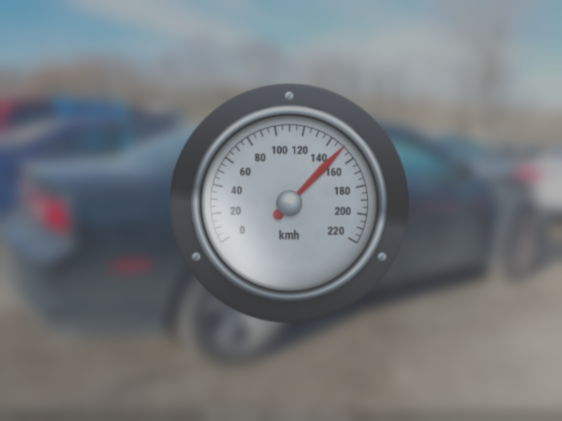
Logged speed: **150** km/h
